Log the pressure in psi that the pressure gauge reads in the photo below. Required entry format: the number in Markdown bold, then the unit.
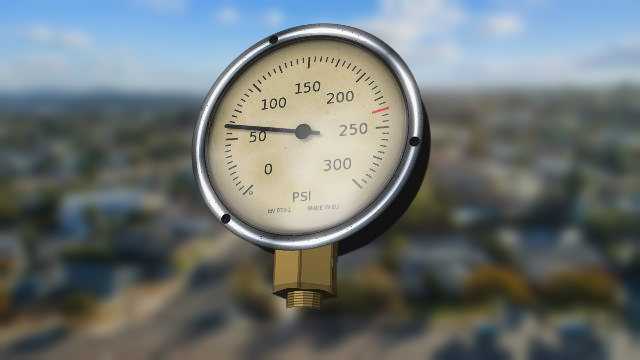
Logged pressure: **60** psi
